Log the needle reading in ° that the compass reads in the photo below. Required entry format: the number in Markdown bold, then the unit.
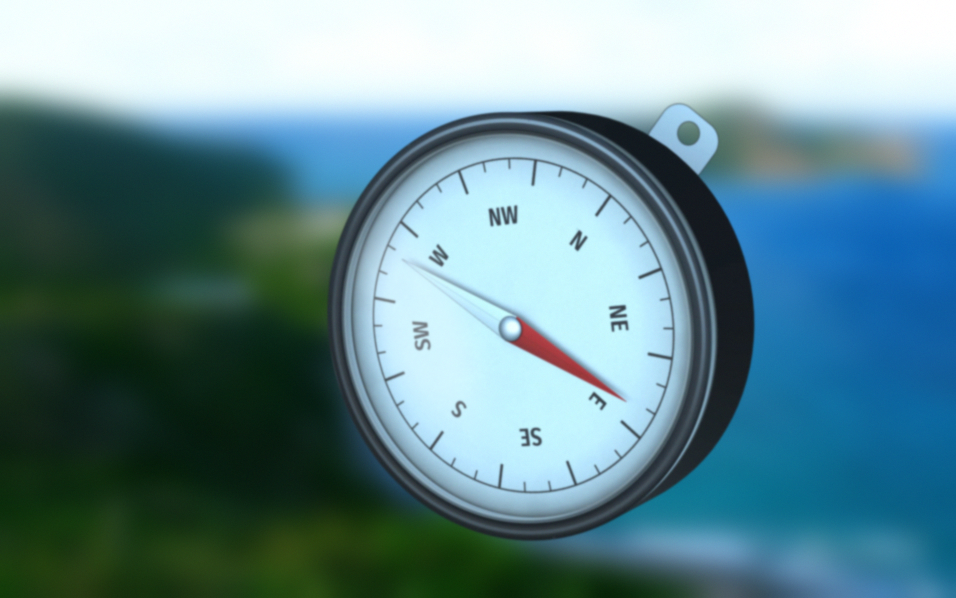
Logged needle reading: **80** °
